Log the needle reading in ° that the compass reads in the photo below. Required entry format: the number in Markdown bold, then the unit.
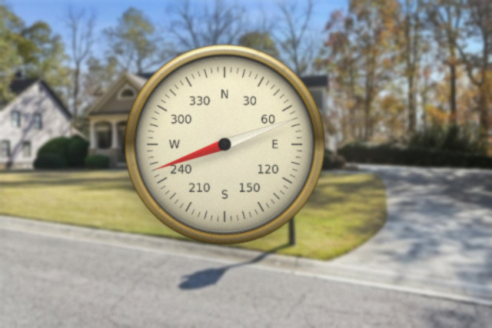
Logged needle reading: **250** °
